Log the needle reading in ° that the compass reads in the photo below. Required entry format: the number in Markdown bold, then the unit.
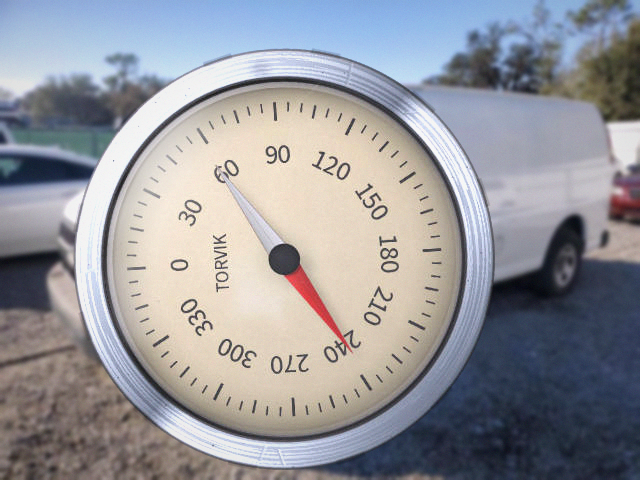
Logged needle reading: **237.5** °
